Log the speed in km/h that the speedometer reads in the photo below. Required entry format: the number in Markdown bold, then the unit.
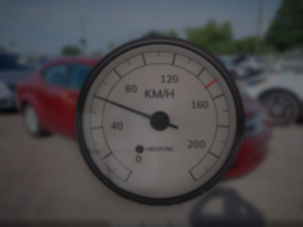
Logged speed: **60** km/h
